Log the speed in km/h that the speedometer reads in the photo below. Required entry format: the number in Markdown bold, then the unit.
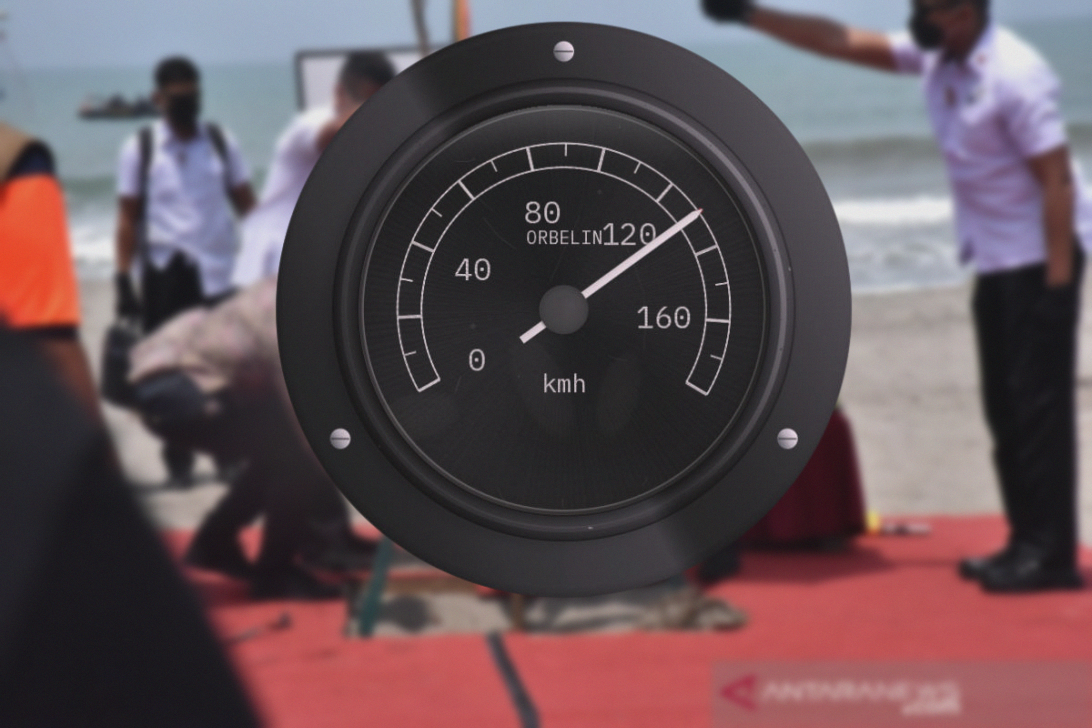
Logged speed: **130** km/h
